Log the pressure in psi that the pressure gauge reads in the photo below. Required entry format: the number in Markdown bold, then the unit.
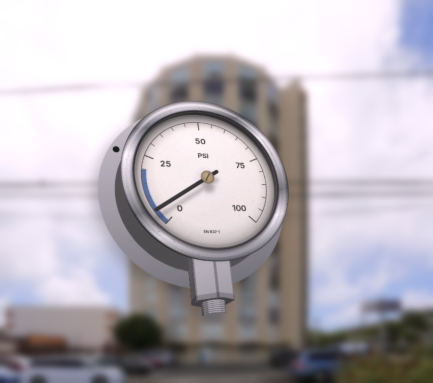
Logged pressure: **5** psi
